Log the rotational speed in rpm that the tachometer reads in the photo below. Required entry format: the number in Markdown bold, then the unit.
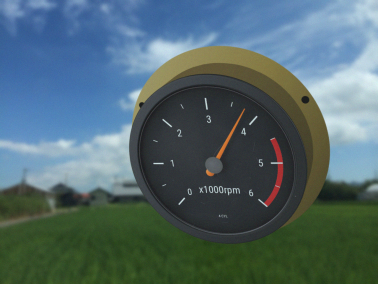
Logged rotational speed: **3750** rpm
